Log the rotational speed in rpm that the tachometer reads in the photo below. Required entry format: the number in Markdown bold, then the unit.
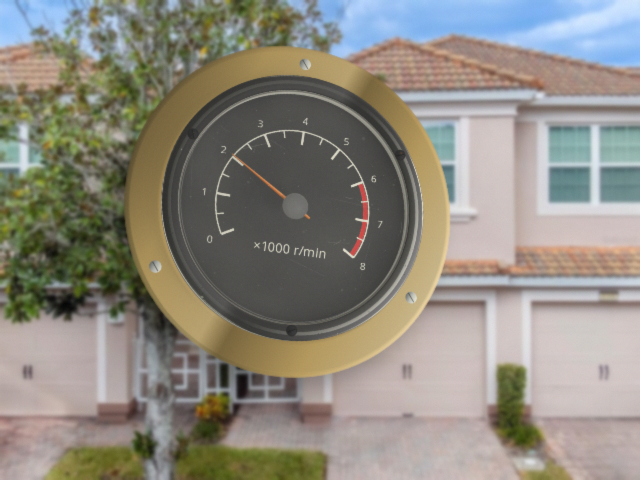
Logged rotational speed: **2000** rpm
